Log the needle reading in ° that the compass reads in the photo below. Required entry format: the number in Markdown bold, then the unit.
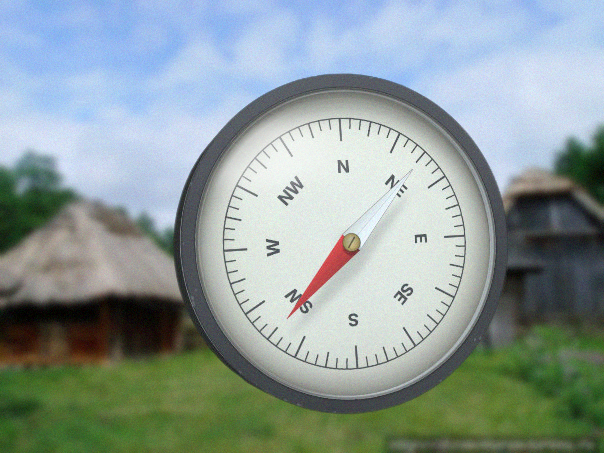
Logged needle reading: **225** °
